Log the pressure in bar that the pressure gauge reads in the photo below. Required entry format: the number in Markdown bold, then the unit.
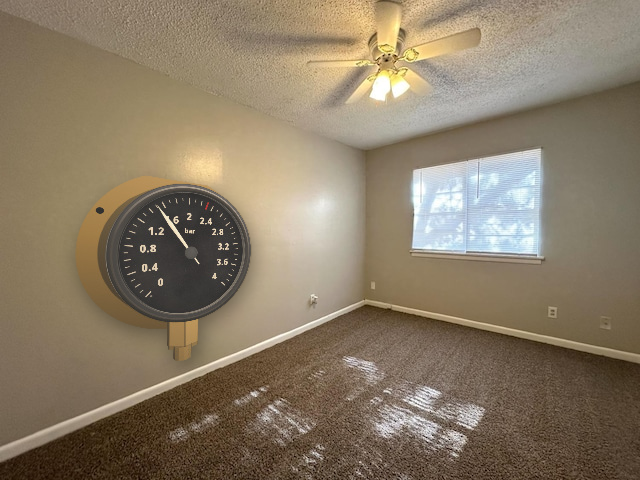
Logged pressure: **1.5** bar
